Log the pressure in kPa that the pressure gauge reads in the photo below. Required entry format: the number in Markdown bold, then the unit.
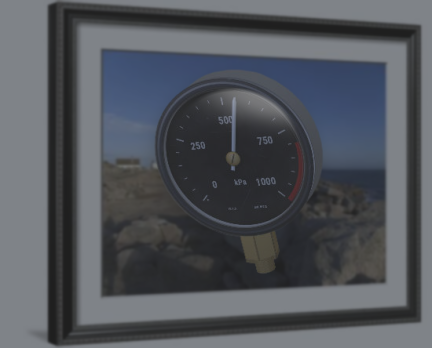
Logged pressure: **550** kPa
